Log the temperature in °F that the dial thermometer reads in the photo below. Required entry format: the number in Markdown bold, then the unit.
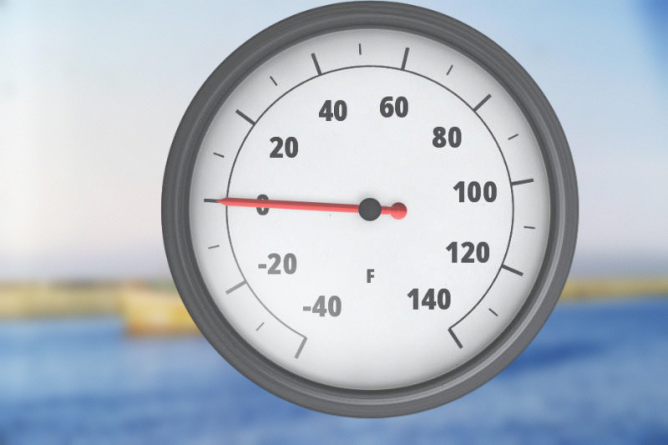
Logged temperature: **0** °F
